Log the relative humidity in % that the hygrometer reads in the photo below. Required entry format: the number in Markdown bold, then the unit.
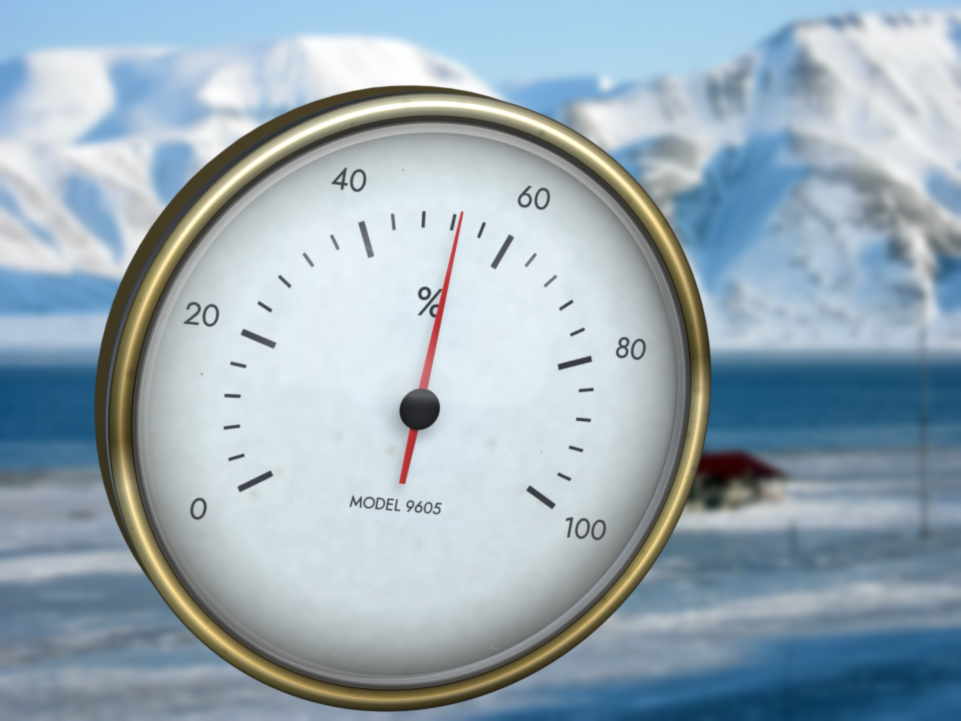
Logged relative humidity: **52** %
